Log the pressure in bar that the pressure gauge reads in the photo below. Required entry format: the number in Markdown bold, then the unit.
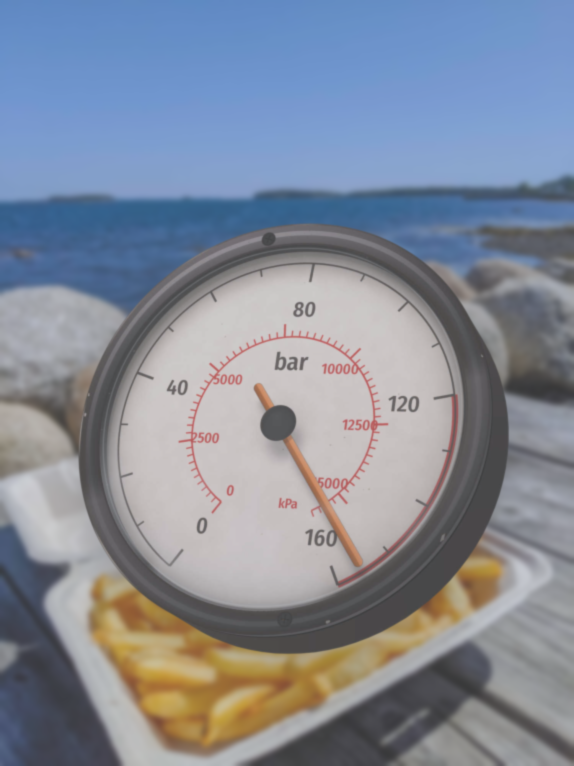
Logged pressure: **155** bar
